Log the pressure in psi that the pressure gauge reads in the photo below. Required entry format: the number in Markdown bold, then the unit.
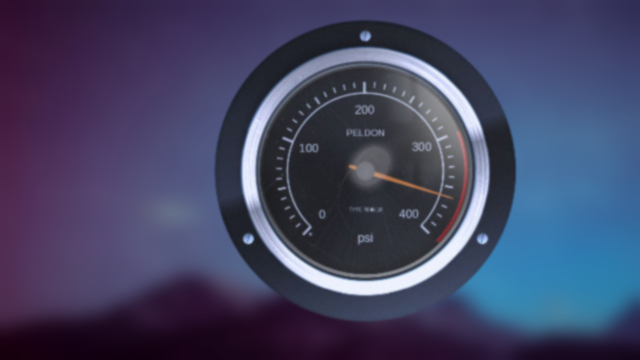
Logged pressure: **360** psi
